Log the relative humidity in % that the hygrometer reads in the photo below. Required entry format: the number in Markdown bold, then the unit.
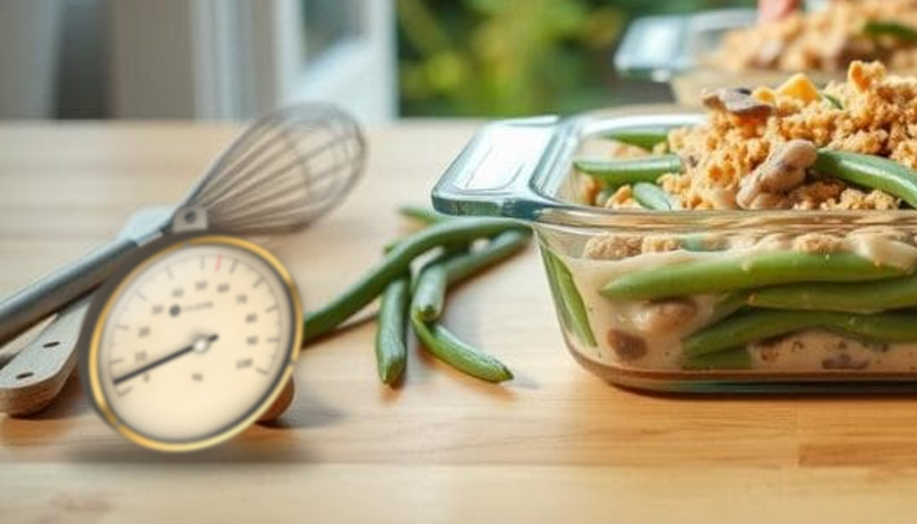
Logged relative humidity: **5** %
